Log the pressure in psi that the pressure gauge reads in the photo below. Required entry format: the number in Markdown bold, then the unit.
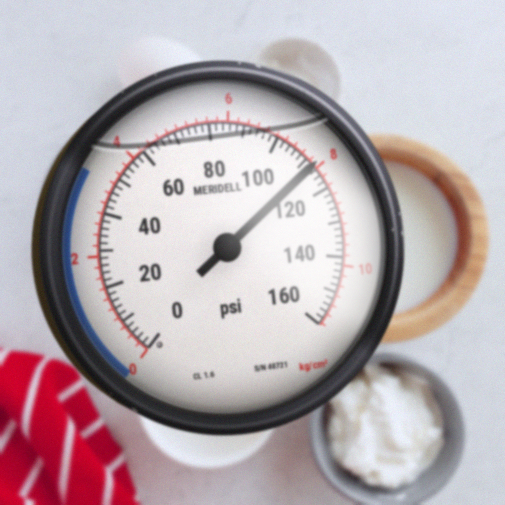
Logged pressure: **112** psi
